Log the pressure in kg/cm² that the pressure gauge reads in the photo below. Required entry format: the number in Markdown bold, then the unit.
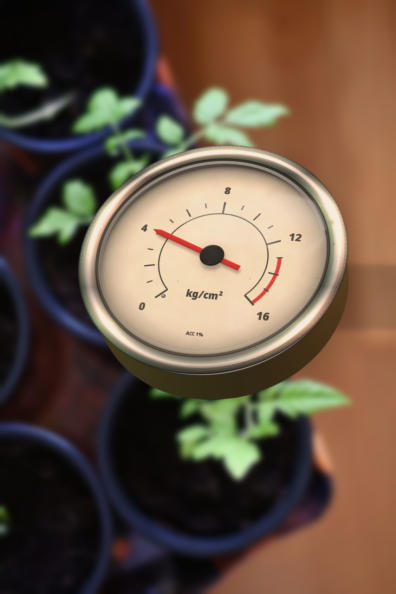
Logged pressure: **4** kg/cm²
